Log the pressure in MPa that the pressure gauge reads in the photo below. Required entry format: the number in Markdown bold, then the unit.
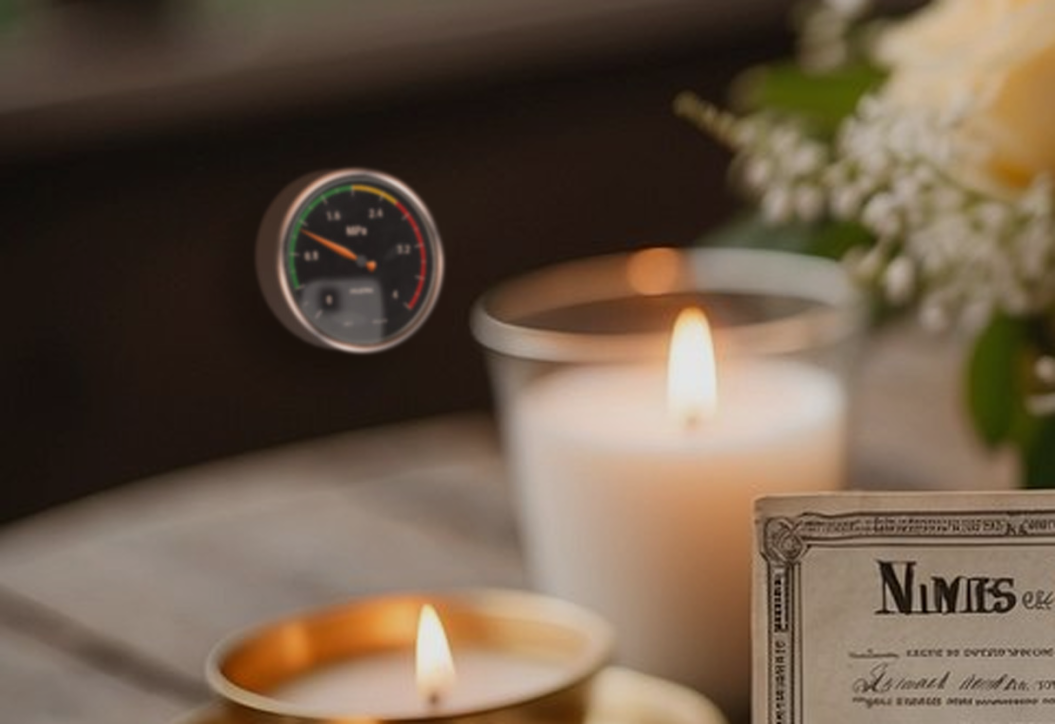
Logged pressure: **1.1** MPa
